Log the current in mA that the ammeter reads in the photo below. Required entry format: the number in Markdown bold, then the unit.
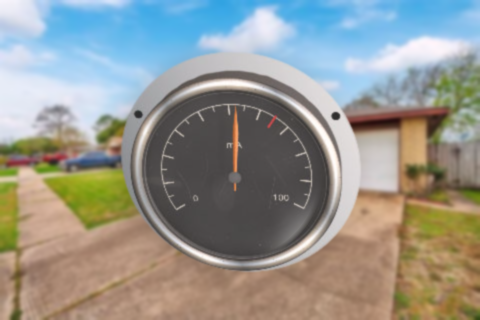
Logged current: **52.5** mA
